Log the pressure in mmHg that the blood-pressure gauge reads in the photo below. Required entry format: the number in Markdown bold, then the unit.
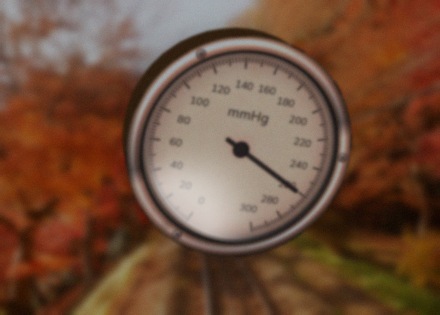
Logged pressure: **260** mmHg
